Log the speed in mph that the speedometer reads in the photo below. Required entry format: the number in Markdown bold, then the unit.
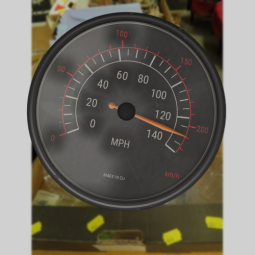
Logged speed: **130** mph
